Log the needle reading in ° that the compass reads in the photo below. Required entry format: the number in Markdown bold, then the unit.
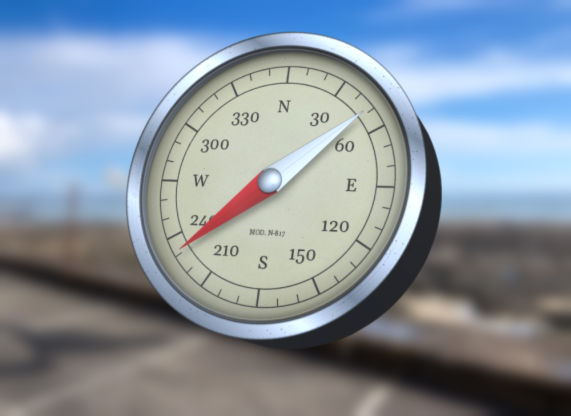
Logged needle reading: **230** °
